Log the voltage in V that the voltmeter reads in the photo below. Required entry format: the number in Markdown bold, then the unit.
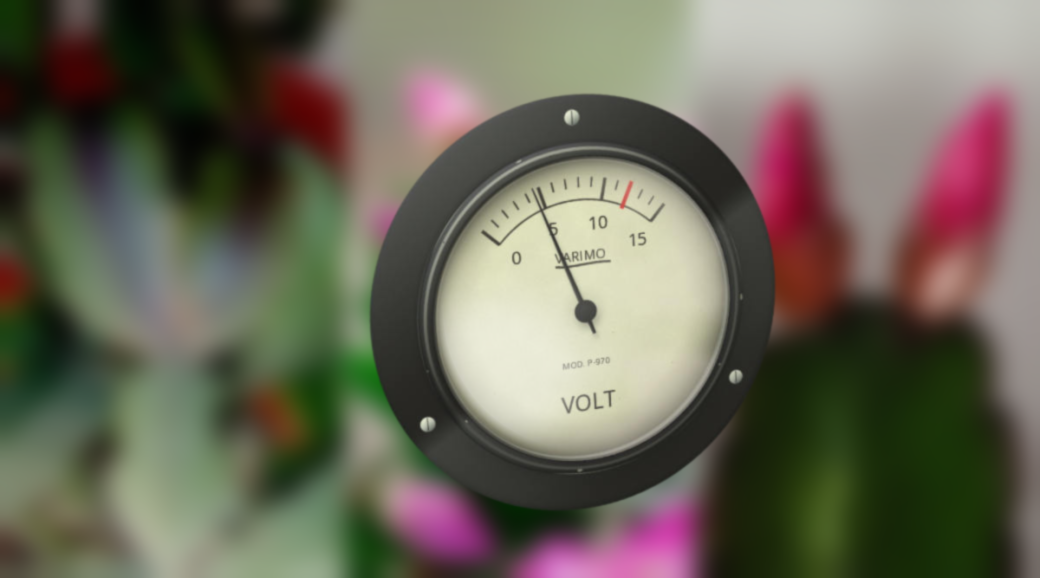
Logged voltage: **4.5** V
